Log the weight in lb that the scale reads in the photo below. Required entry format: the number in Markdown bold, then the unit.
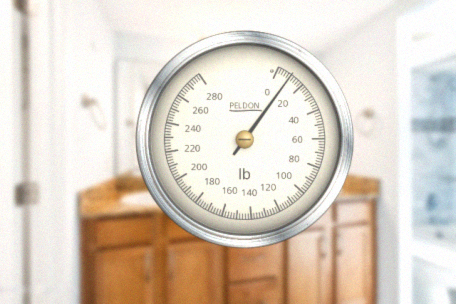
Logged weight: **10** lb
